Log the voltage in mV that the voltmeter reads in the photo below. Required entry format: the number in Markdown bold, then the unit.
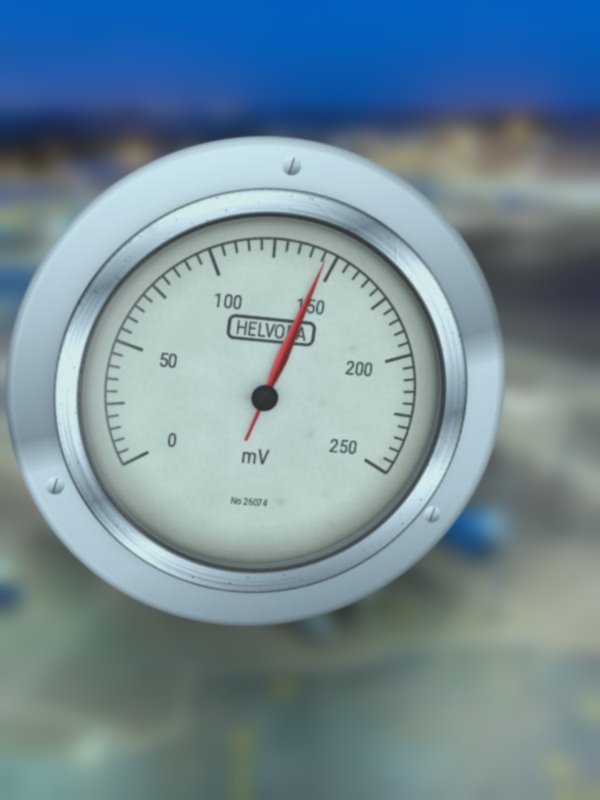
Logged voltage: **145** mV
